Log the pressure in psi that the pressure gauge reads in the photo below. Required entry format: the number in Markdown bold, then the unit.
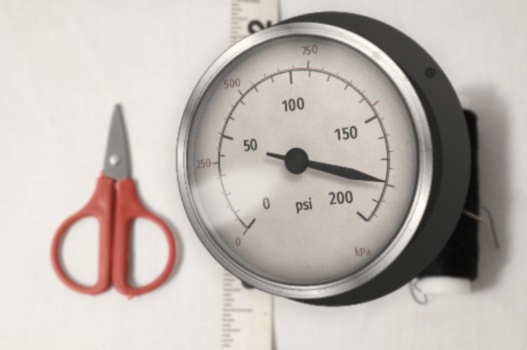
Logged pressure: **180** psi
